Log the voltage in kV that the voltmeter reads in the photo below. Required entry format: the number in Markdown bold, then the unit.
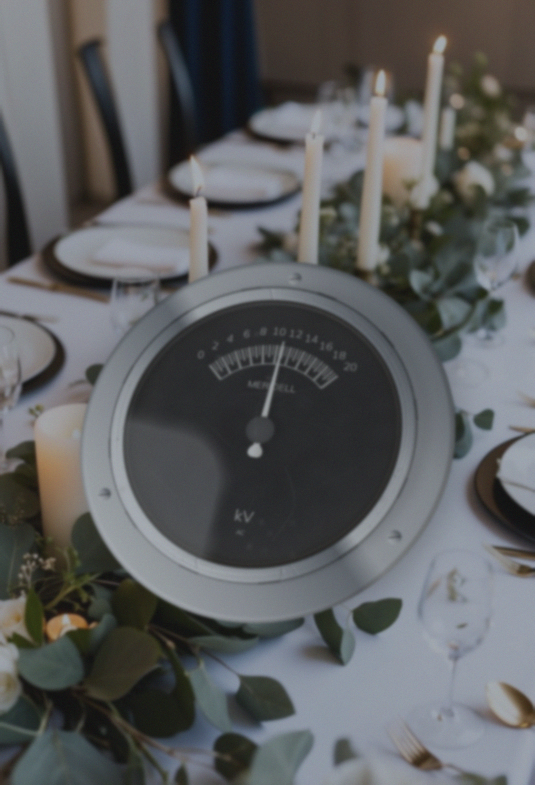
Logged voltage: **11** kV
